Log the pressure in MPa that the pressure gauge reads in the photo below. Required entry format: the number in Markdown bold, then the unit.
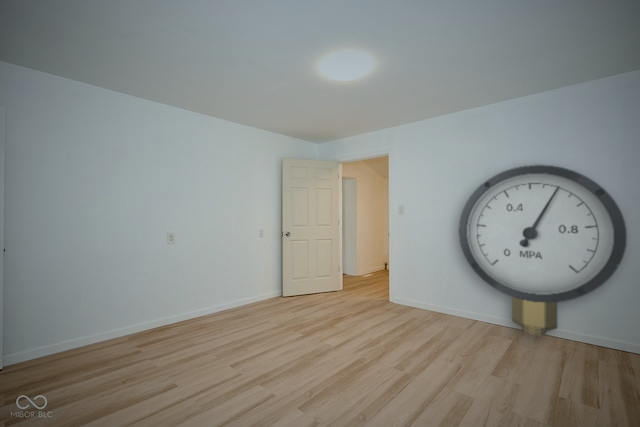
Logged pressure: **0.6** MPa
